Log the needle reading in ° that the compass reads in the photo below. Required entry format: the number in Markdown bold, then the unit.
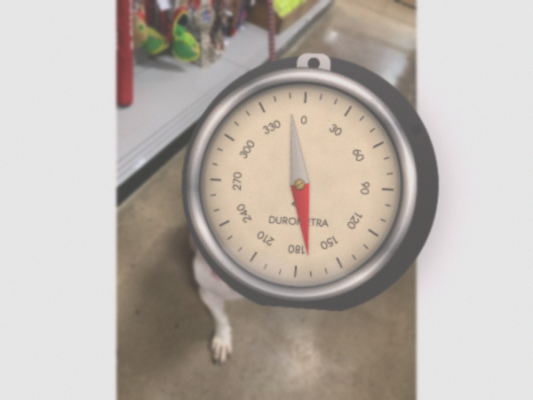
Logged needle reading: **170** °
